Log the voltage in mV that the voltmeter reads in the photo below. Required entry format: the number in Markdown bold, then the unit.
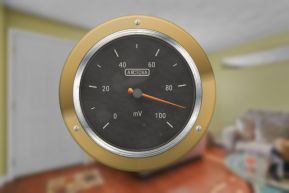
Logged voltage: **90** mV
